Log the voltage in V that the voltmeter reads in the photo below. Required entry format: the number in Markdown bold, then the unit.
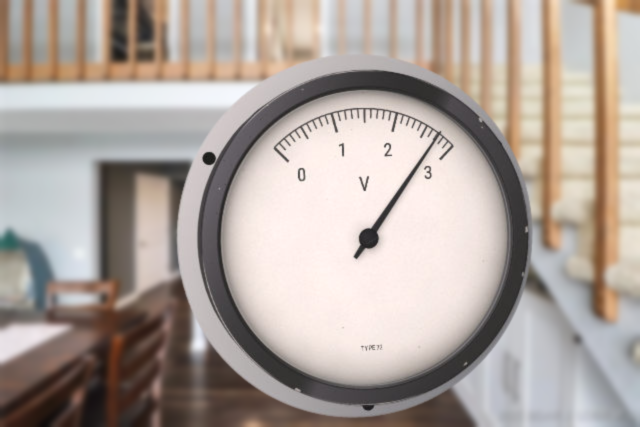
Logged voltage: **2.7** V
